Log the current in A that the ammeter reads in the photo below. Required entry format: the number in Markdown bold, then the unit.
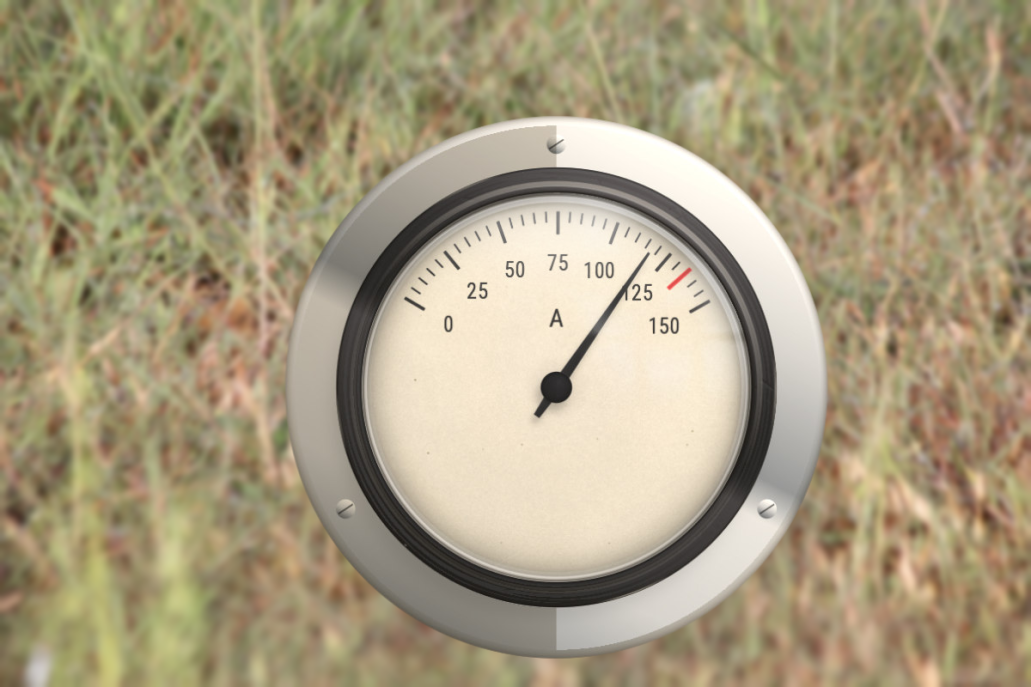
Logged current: **117.5** A
